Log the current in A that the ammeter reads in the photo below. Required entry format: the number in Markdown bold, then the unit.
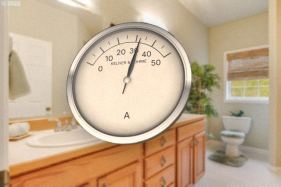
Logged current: **32.5** A
